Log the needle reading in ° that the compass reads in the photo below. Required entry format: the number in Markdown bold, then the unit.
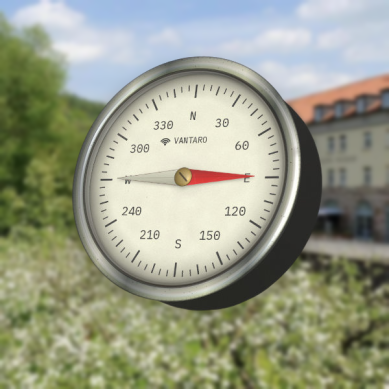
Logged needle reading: **90** °
